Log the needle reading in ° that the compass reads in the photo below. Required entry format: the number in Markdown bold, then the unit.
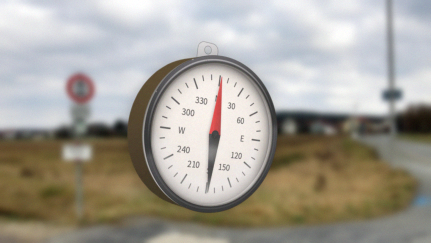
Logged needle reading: **0** °
